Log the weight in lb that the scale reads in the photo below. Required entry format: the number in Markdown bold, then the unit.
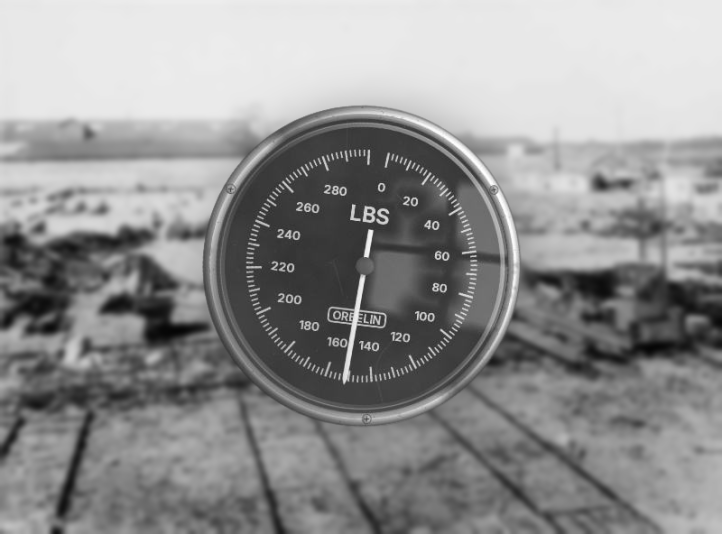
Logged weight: **152** lb
